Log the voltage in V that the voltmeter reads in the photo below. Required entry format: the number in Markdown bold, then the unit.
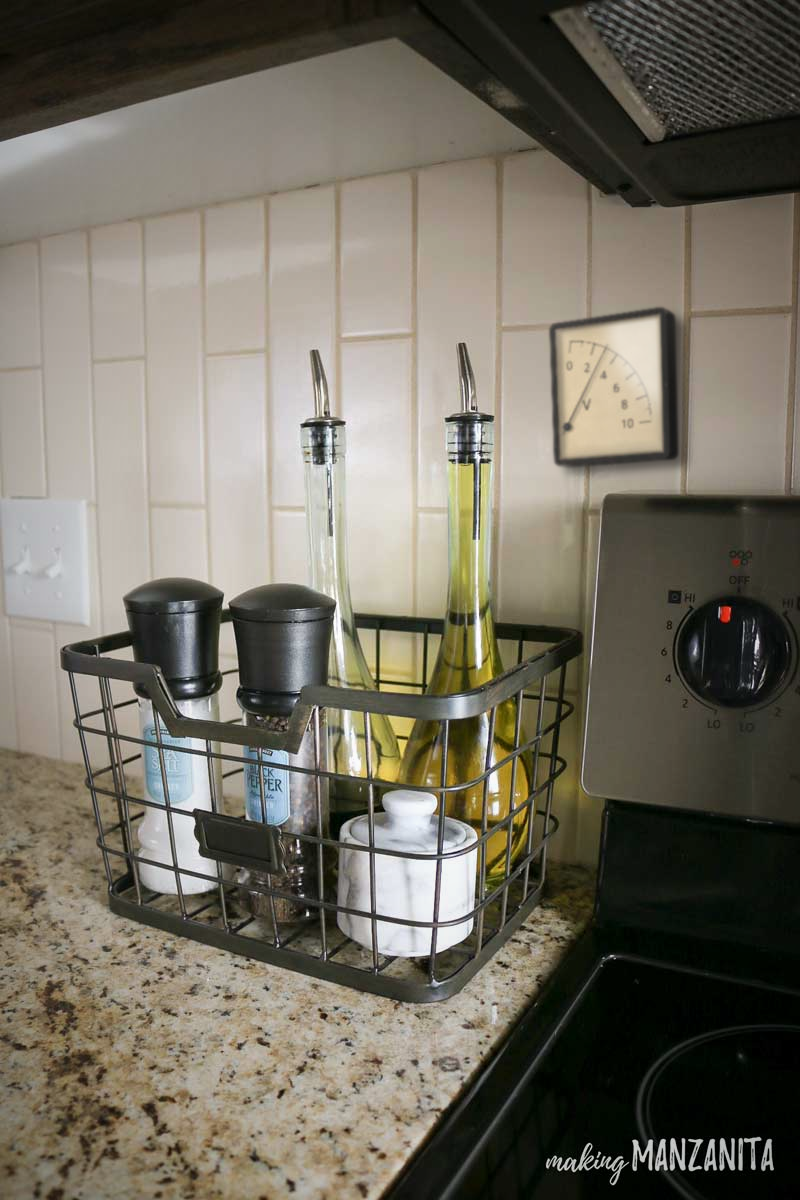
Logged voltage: **3** V
